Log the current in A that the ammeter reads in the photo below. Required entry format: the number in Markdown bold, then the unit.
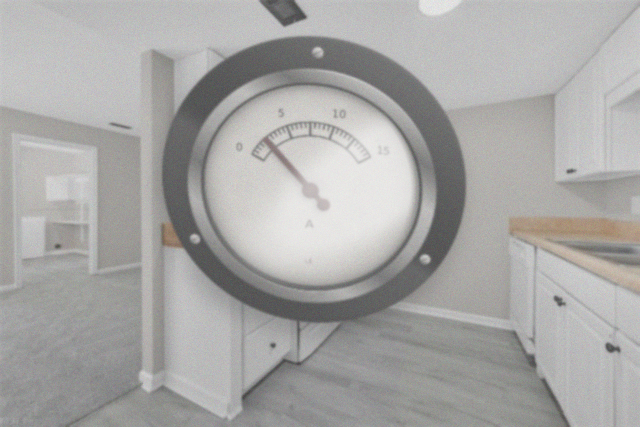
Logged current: **2.5** A
